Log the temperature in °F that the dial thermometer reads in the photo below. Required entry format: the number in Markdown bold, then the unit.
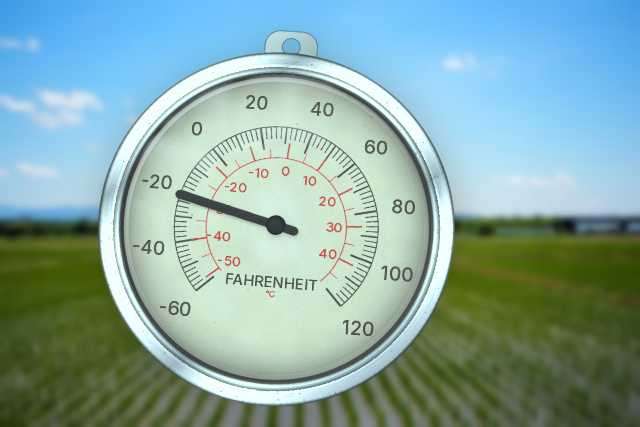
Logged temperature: **-22** °F
